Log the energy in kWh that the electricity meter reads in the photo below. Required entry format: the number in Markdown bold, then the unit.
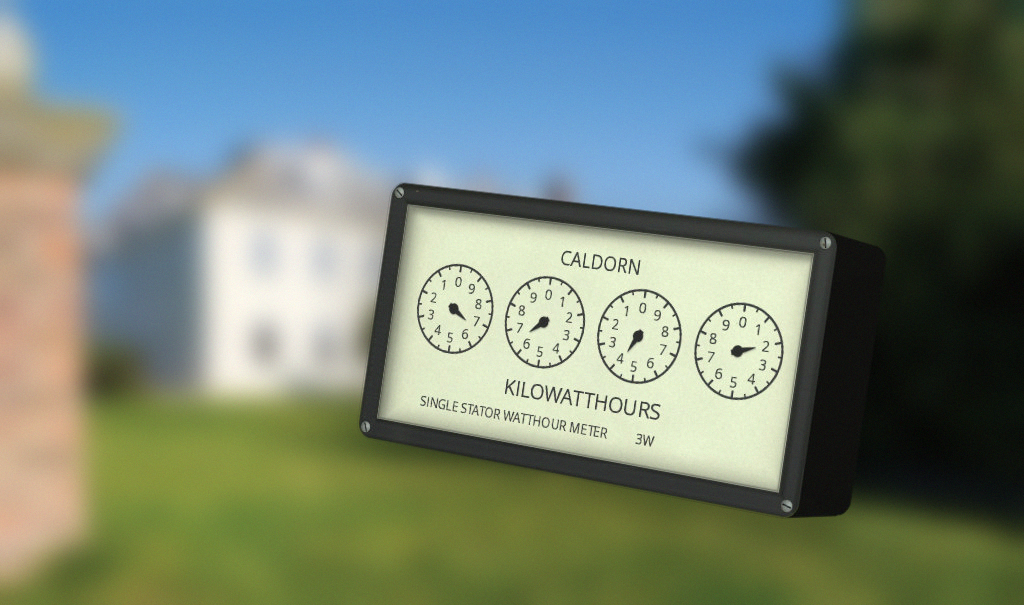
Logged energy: **6642** kWh
